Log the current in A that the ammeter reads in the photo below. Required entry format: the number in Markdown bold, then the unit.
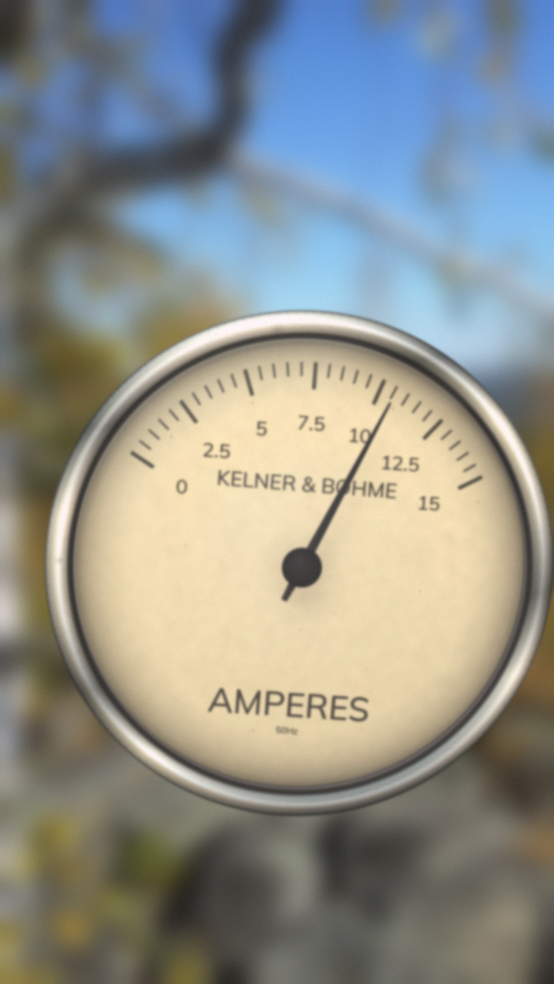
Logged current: **10.5** A
